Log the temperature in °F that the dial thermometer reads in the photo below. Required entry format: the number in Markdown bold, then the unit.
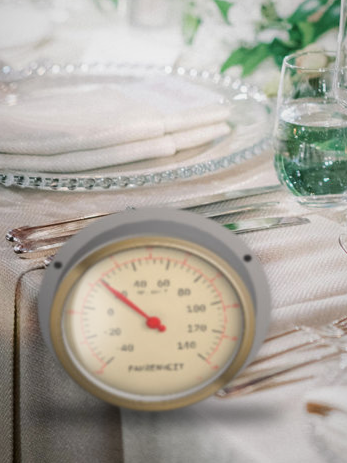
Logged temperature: **20** °F
